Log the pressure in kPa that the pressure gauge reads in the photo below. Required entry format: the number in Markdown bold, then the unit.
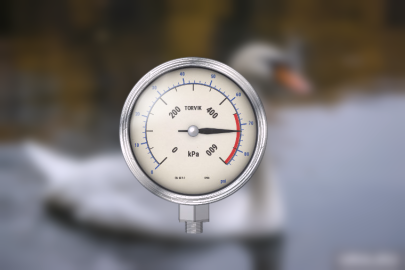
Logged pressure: **500** kPa
